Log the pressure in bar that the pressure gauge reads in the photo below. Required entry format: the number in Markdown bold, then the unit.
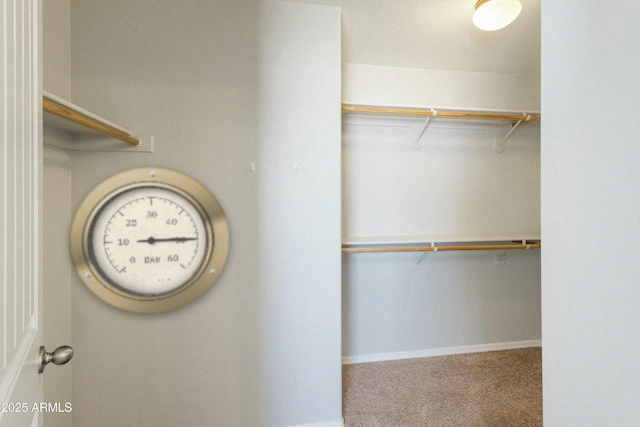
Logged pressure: **50** bar
